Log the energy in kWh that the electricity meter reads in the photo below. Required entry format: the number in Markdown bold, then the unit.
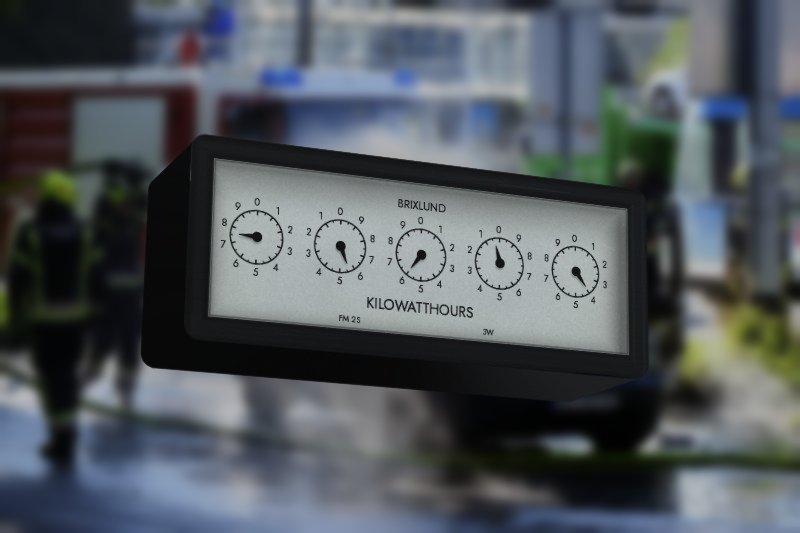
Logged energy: **75604** kWh
